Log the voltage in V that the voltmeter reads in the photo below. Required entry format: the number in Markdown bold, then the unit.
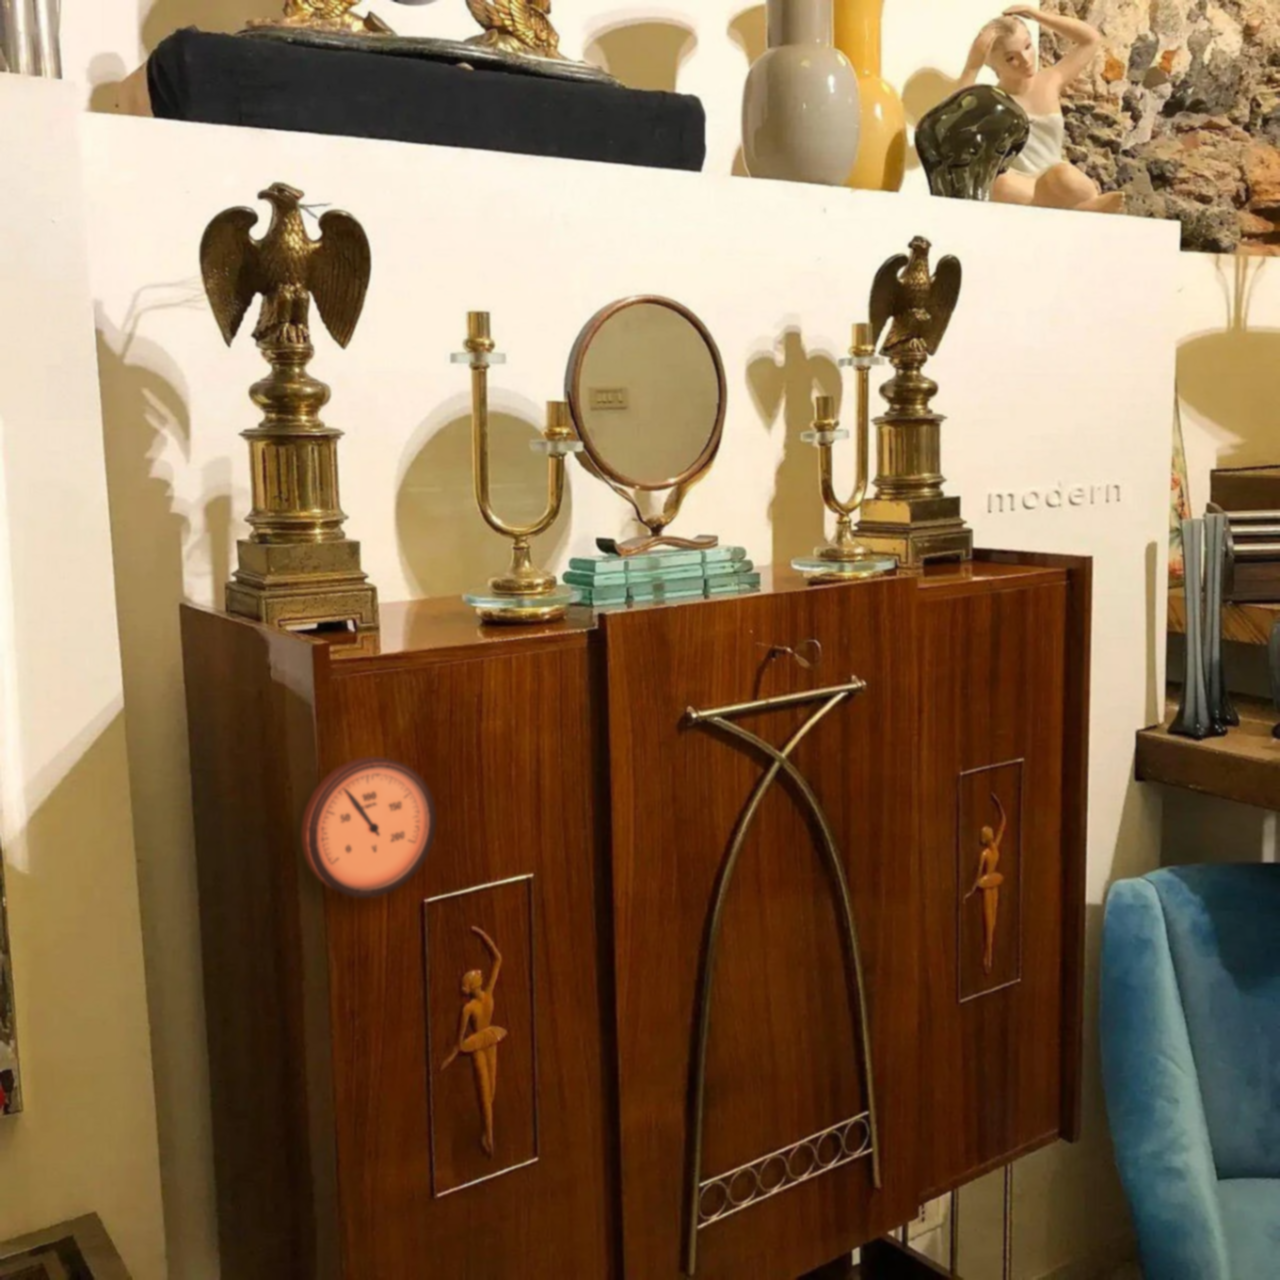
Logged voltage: **75** V
